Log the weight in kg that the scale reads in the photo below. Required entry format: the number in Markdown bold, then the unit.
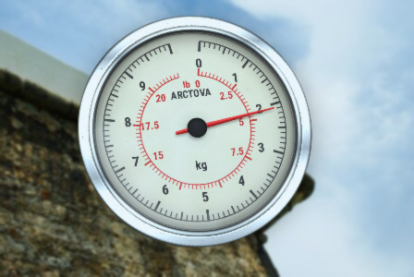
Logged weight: **2.1** kg
